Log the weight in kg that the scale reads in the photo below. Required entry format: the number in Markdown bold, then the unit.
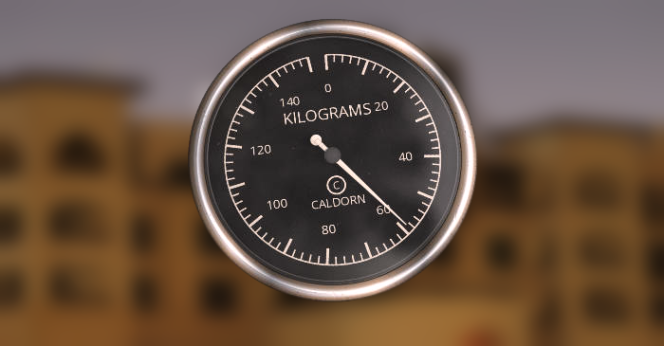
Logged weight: **59** kg
